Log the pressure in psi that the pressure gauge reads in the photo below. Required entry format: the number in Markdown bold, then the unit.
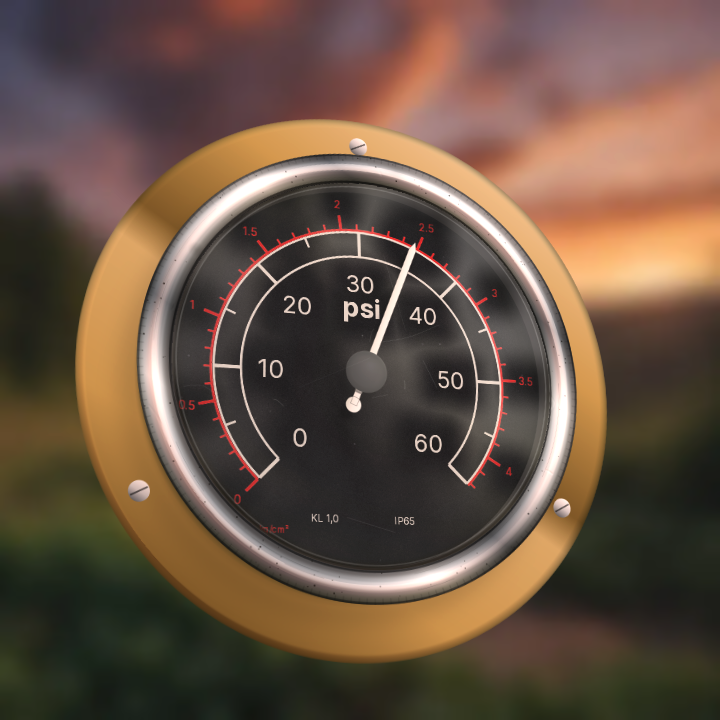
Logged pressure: **35** psi
